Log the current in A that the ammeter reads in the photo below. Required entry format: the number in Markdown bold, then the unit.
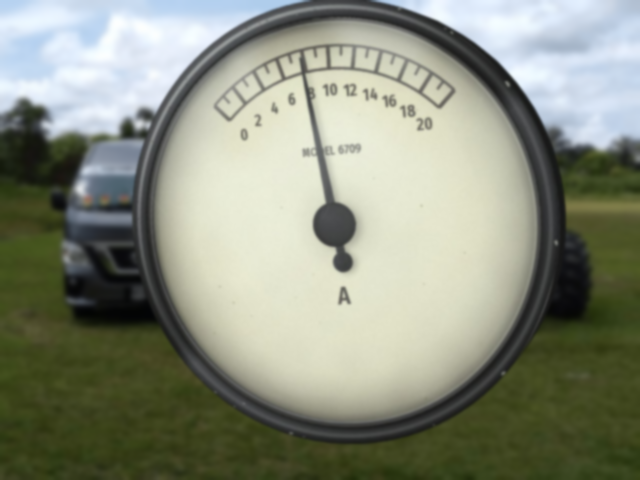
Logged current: **8** A
